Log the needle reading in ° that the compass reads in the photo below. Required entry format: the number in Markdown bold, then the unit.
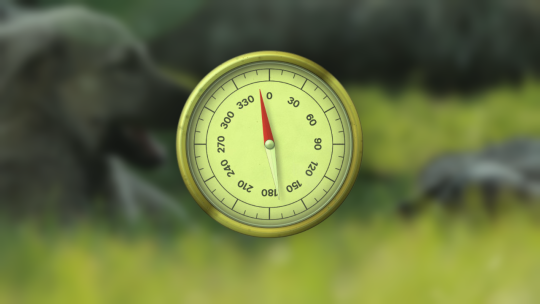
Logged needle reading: **350** °
